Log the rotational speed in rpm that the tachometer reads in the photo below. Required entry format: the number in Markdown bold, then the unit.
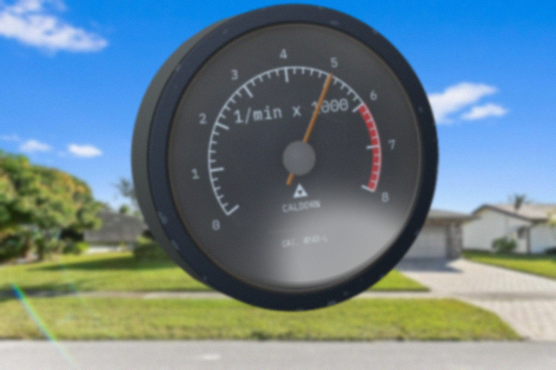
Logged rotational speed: **5000** rpm
